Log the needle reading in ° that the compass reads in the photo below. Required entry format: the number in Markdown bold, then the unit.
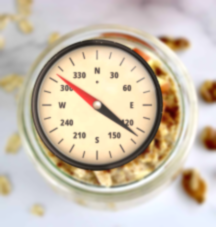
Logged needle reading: **307.5** °
